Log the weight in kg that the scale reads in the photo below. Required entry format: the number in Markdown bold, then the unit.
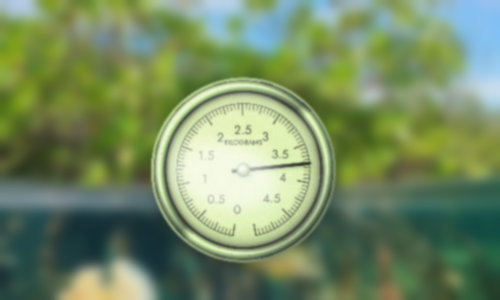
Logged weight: **3.75** kg
